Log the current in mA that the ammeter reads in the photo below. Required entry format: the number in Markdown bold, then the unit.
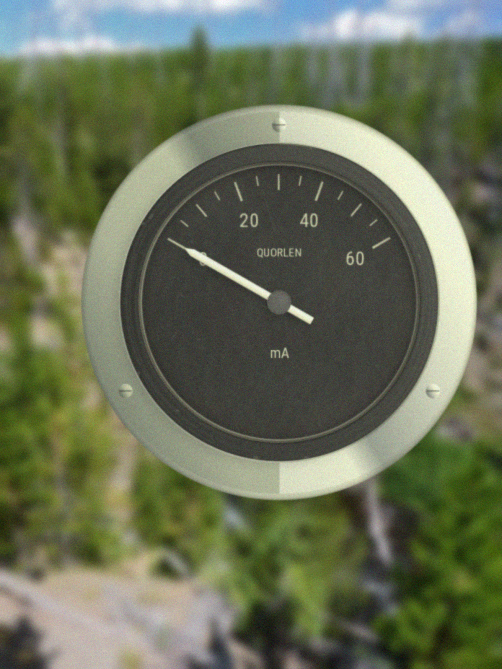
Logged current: **0** mA
